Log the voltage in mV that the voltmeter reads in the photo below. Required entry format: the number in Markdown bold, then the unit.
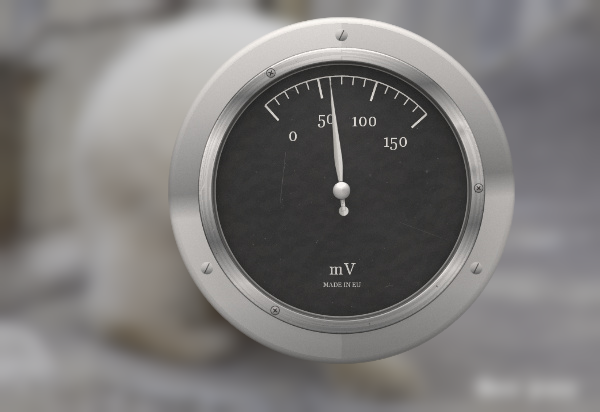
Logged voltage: **60** mV
